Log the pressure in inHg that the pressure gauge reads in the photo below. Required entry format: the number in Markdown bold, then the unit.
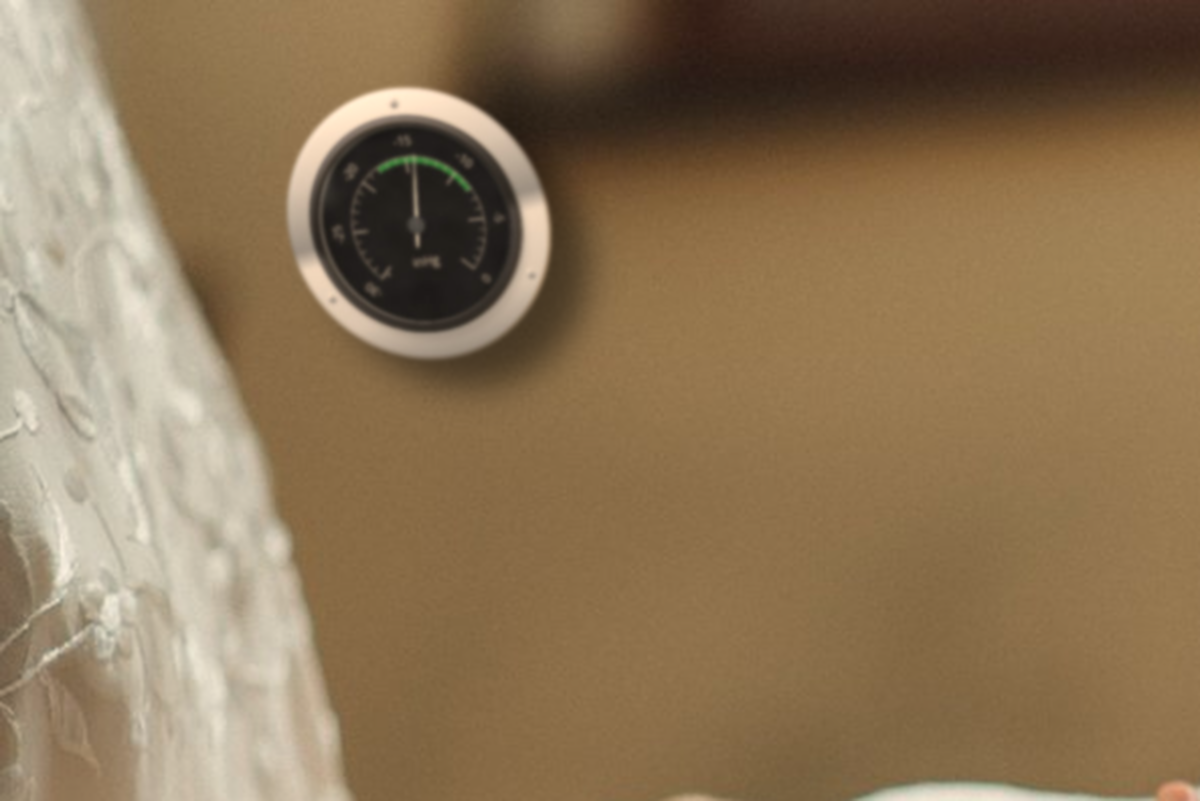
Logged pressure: **-14** inHg
